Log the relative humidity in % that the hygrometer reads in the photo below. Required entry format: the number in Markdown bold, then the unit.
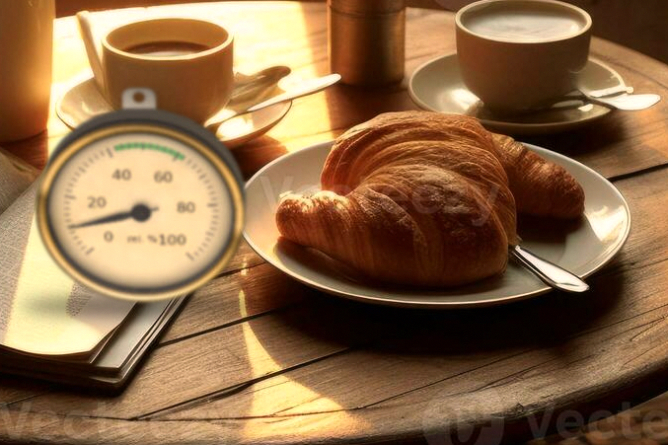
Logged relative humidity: **10** %
